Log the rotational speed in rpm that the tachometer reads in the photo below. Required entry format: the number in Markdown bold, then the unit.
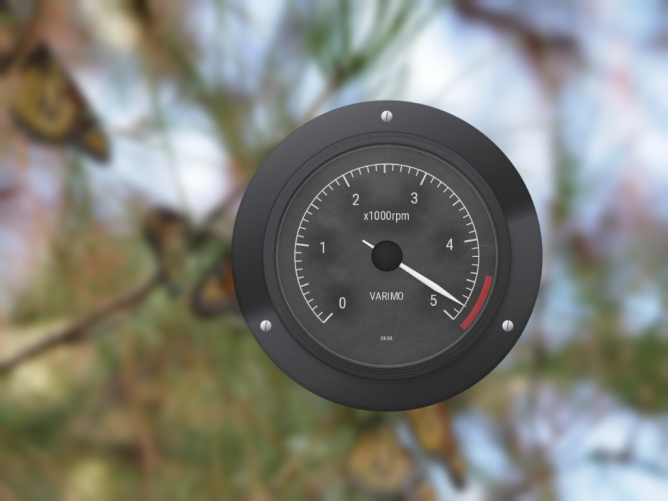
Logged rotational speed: **4800** rpm
